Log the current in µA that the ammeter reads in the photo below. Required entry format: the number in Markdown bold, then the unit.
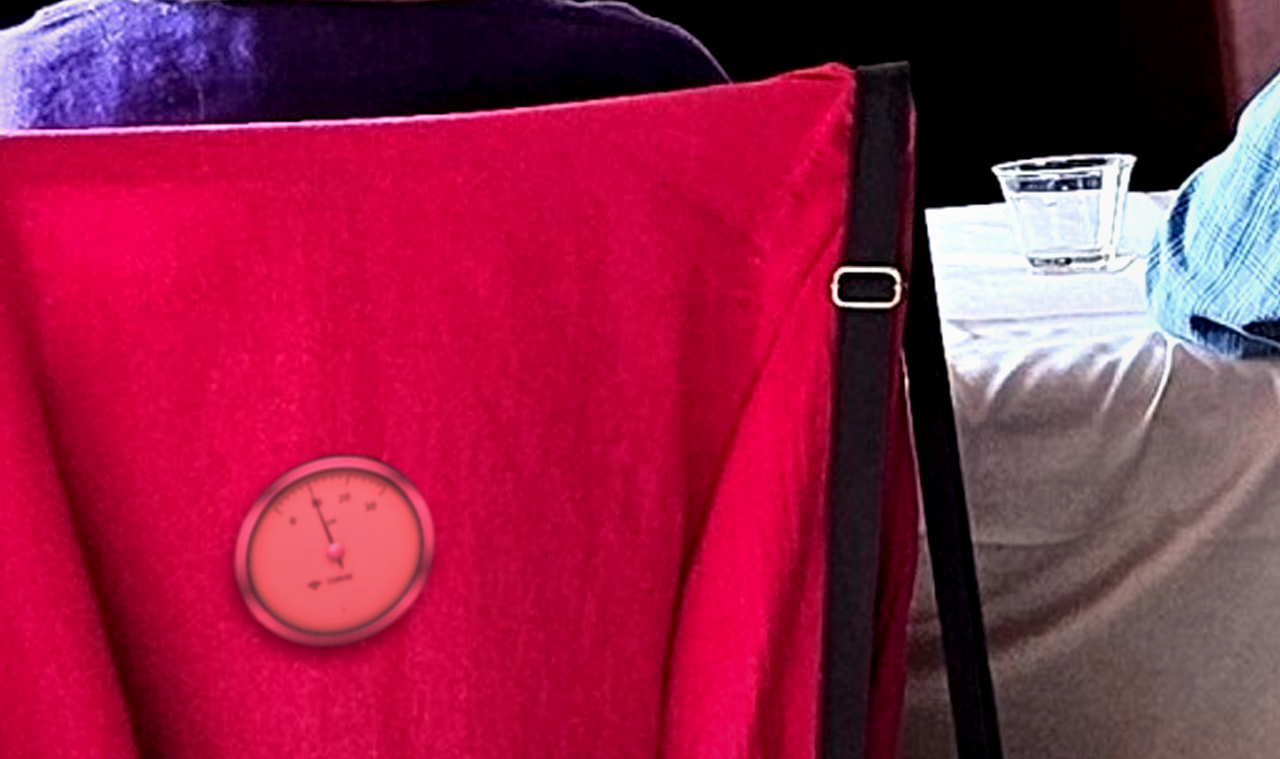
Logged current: **10** µA
